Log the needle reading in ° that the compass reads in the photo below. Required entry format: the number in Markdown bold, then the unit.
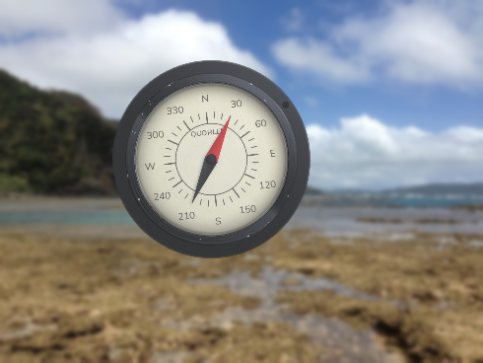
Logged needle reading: **30** °
